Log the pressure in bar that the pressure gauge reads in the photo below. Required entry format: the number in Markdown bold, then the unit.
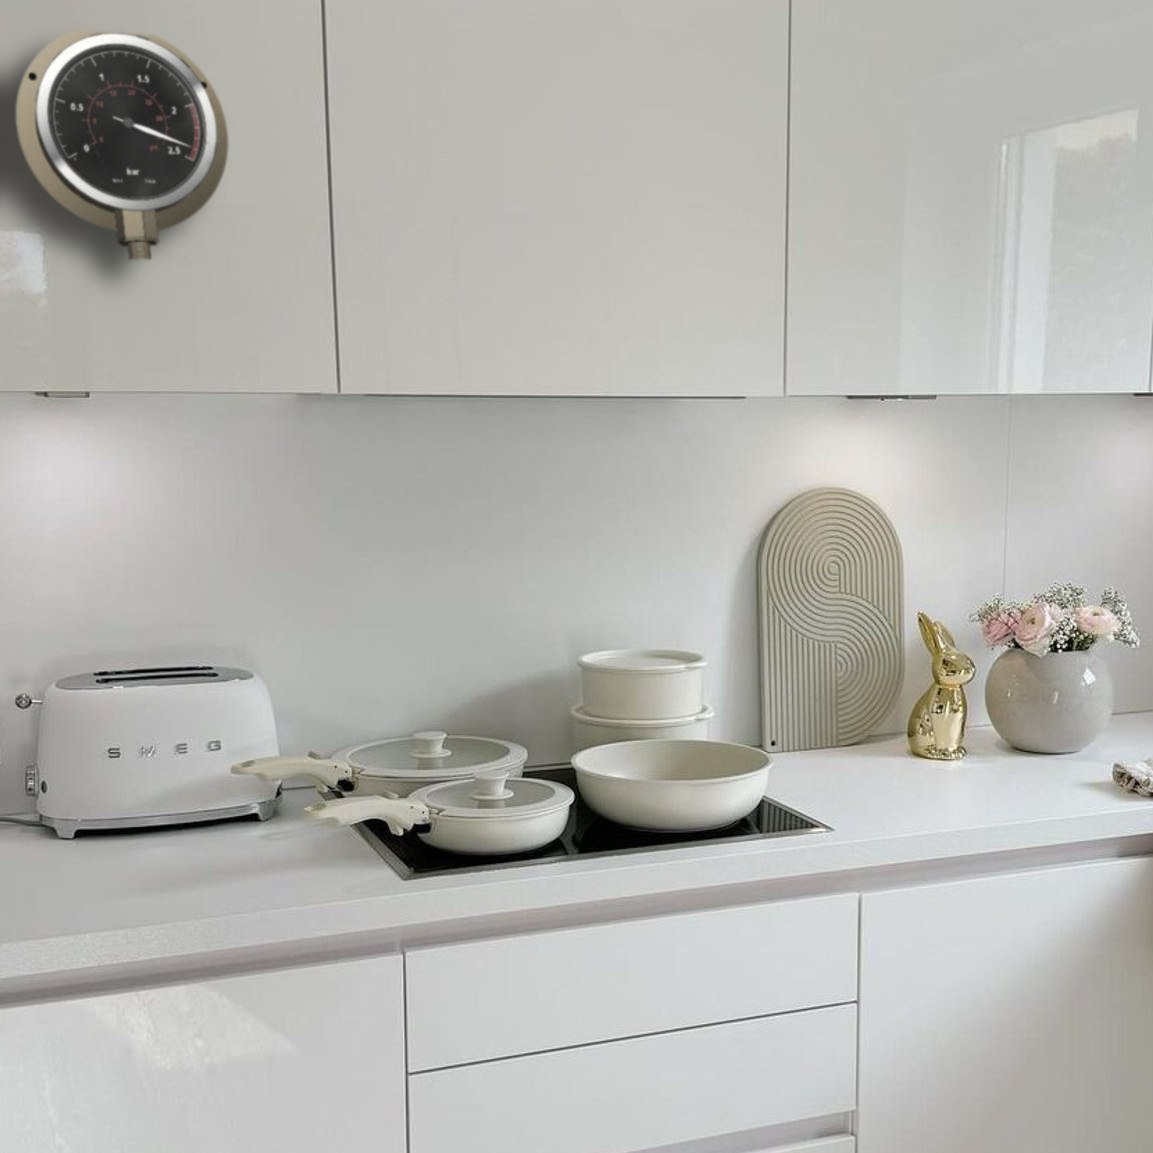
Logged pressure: **2.4** bar
